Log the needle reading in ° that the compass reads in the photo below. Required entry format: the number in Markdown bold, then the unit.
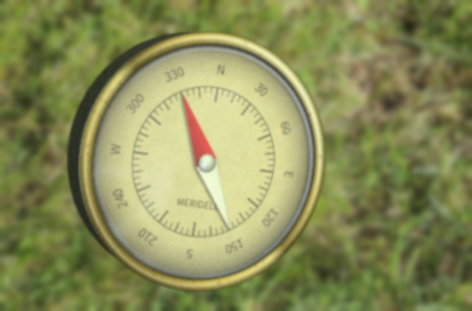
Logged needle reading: **330** °
